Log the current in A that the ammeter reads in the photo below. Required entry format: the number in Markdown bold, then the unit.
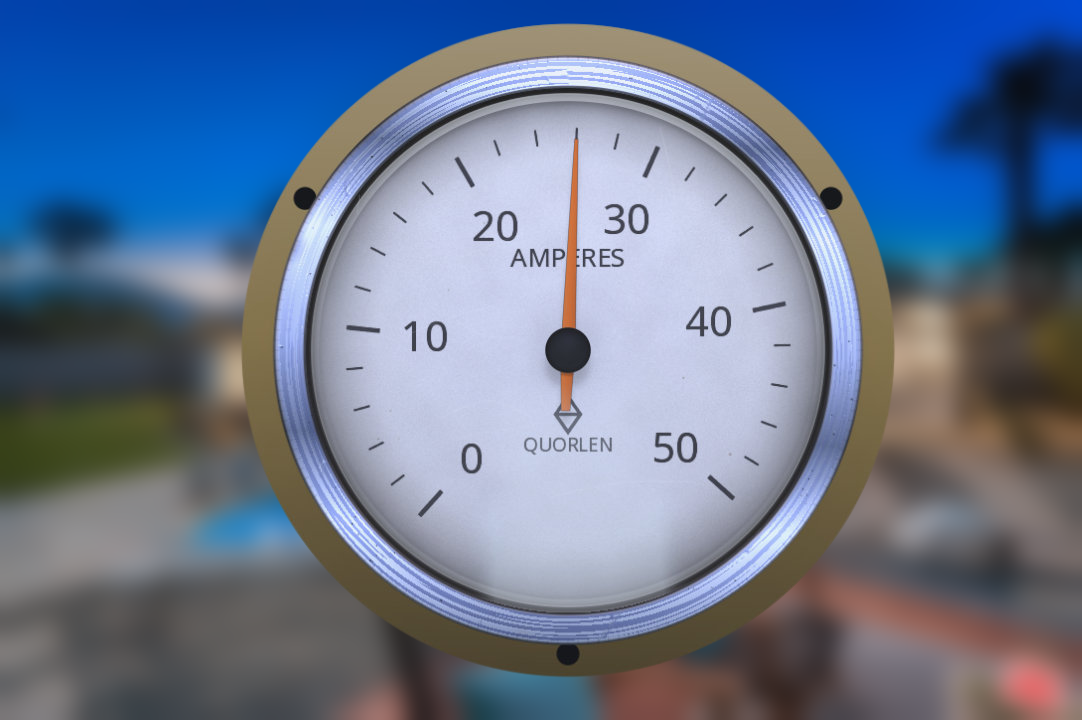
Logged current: **26** A
